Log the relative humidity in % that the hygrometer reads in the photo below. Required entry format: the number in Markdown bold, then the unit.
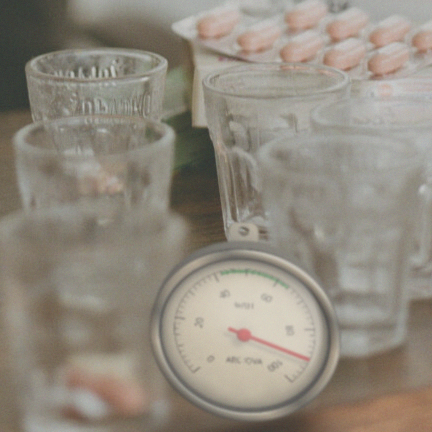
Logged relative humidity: **90** %
